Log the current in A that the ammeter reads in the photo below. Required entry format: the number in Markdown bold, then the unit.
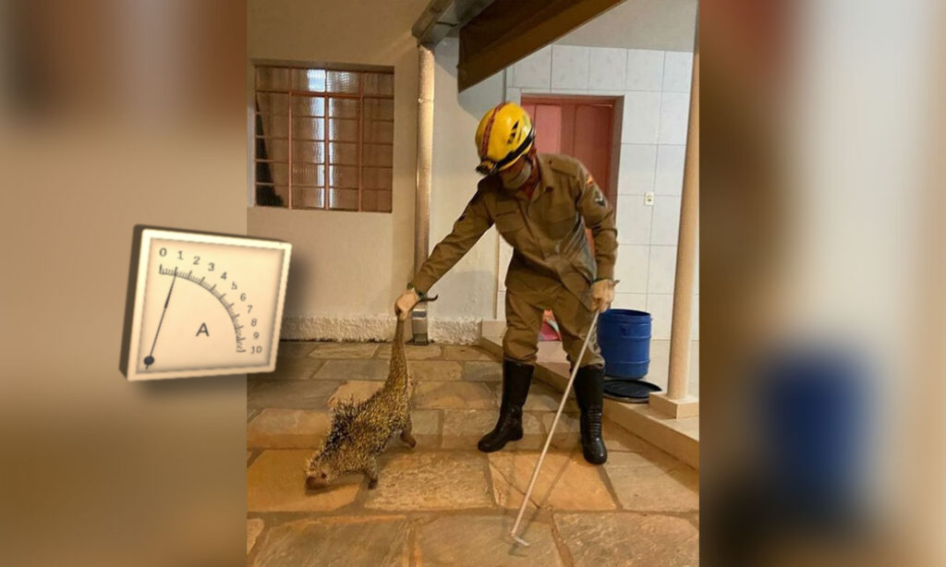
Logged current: **1** A
